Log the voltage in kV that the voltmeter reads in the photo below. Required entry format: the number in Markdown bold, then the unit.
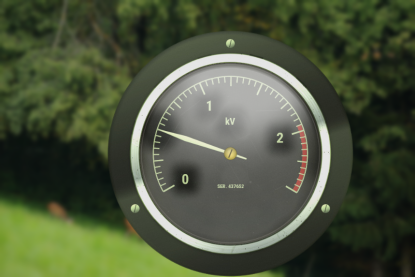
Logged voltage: **0.5** kV
